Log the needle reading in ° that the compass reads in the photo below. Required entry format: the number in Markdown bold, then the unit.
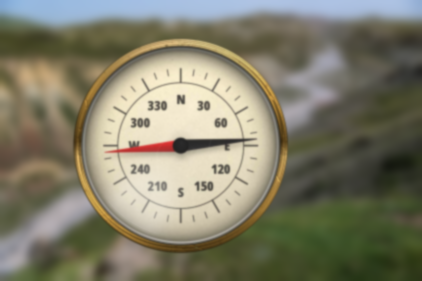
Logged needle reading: **265** °
